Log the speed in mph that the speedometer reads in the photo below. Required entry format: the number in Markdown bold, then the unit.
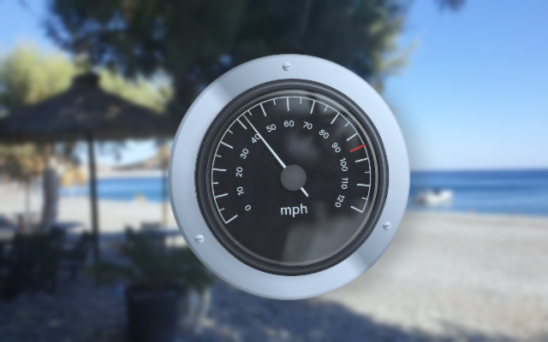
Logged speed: **42.5** mph
